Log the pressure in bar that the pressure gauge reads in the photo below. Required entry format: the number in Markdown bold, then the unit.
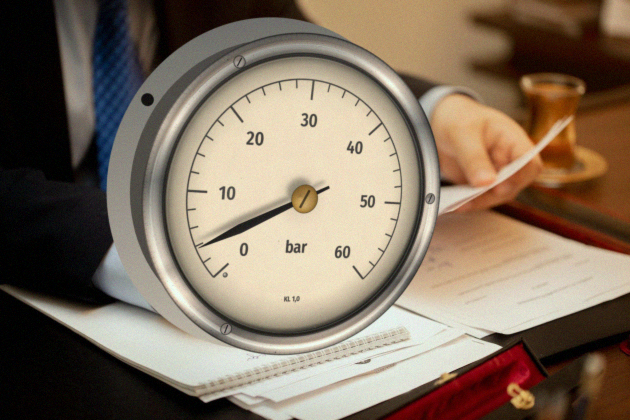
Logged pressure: **4** bar
